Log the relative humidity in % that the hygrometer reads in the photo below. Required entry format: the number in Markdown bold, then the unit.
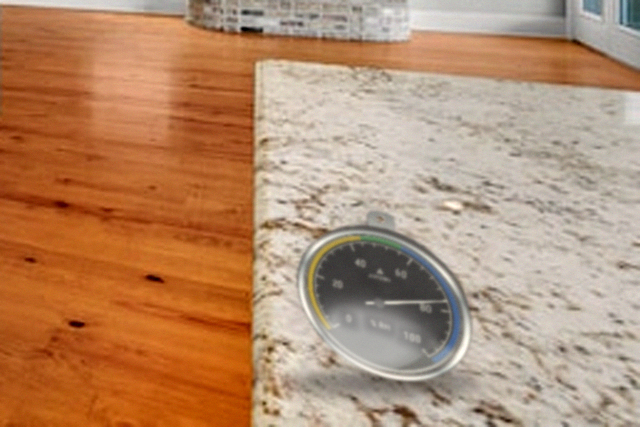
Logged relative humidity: **76** %
